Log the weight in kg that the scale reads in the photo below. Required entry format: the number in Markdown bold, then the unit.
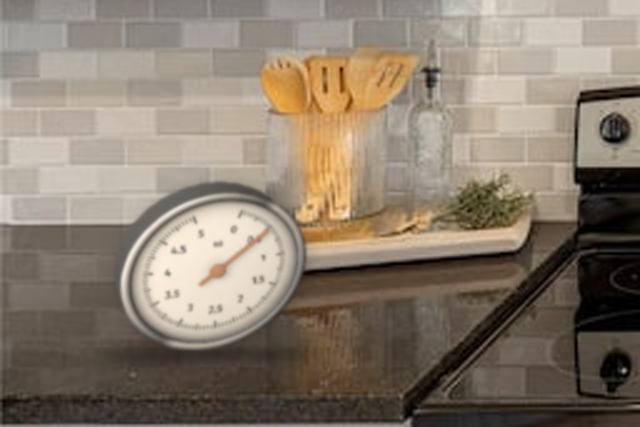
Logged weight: **0.5** kg
